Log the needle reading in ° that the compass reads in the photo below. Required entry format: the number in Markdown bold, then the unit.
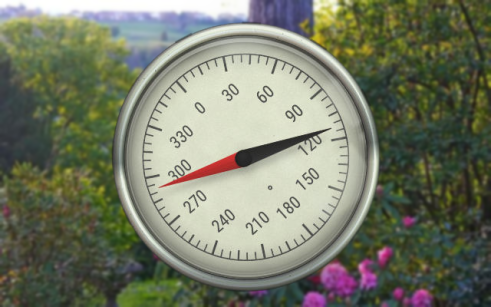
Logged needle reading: **292.5** °
